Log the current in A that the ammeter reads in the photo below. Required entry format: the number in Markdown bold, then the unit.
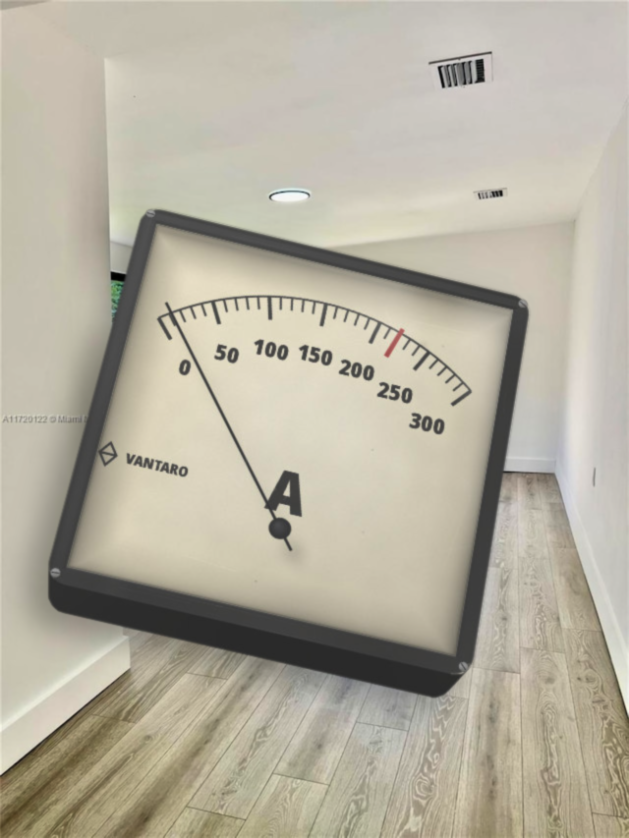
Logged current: **10** A
